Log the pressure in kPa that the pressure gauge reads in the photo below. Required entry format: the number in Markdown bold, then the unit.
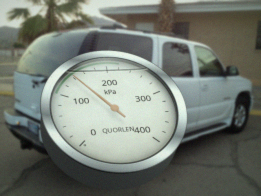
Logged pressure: **140** kPa
